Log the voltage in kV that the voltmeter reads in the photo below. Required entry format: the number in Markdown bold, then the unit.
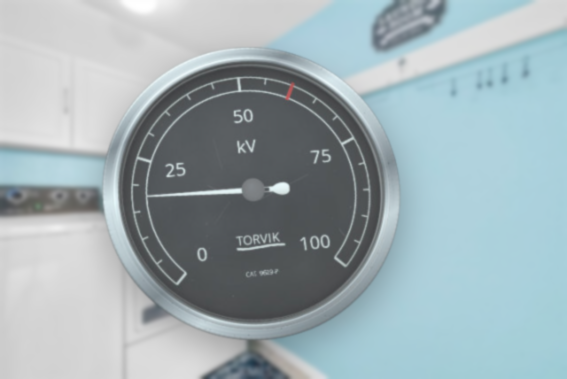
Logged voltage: **17.5** kV
